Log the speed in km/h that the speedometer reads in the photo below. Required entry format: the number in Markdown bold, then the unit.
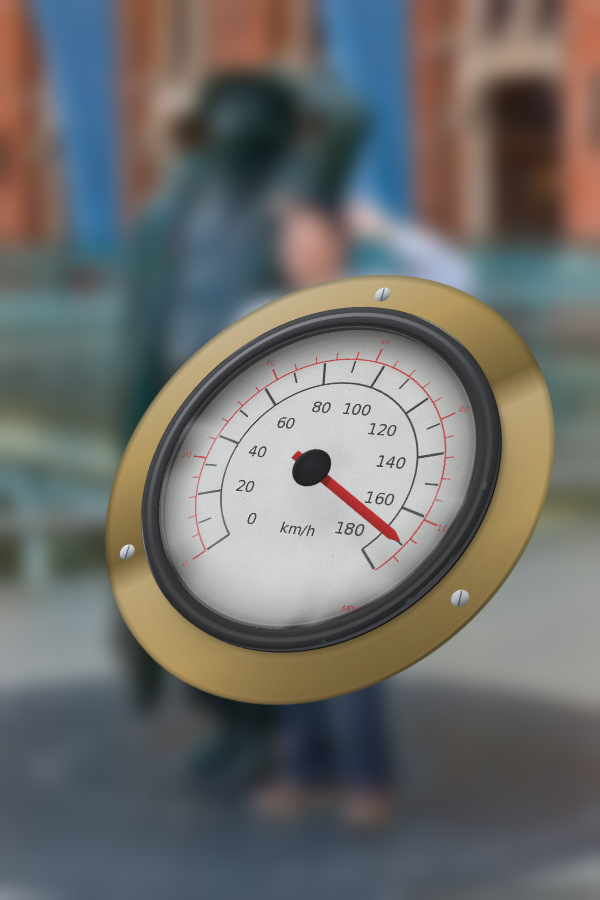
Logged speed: **170** km/h
